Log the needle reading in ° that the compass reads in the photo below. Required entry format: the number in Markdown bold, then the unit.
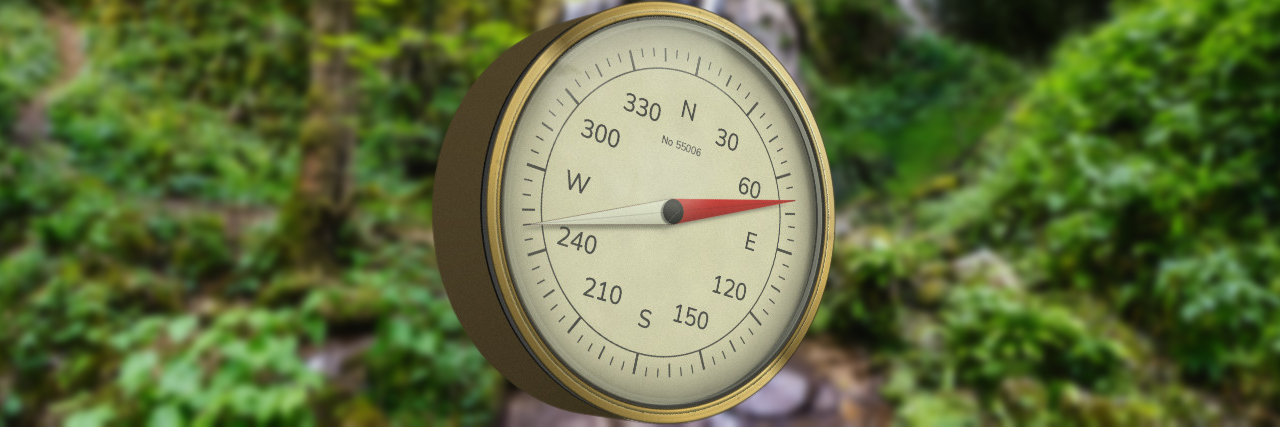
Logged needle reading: **70** °
